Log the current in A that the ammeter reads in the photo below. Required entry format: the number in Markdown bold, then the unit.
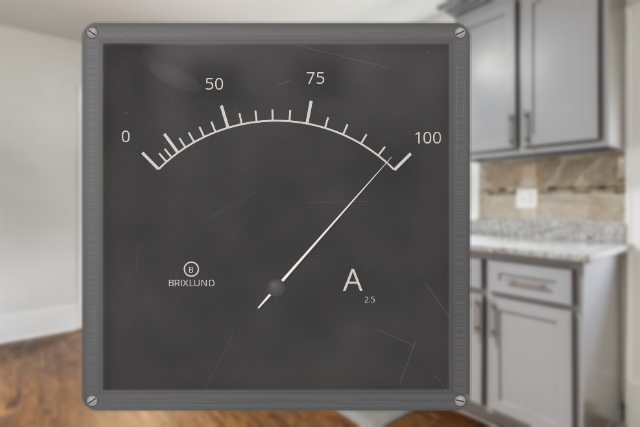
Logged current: **97.5** A
